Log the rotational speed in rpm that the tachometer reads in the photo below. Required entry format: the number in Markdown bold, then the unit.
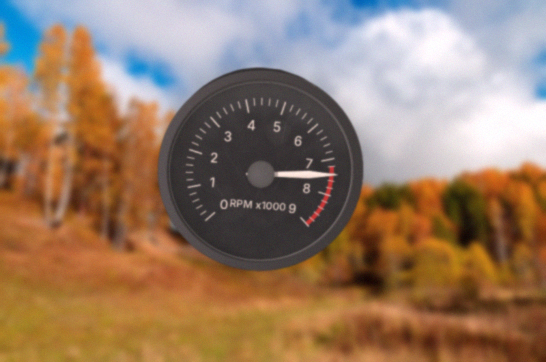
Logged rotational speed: **7400** rpm
